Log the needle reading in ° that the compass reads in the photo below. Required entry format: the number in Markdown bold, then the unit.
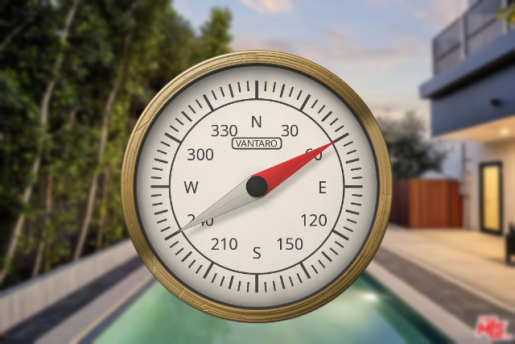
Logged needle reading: **60** °
